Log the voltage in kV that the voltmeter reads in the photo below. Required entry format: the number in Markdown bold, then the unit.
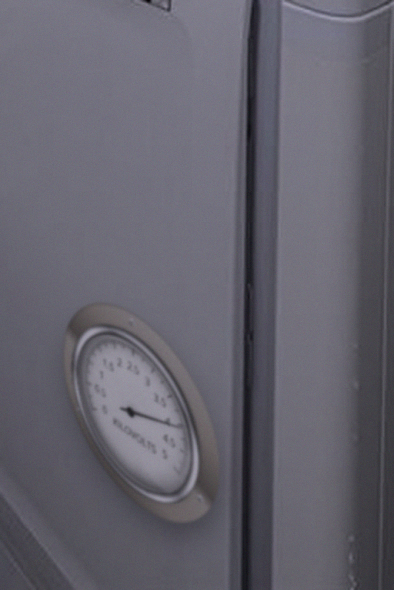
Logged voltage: **4** kV
